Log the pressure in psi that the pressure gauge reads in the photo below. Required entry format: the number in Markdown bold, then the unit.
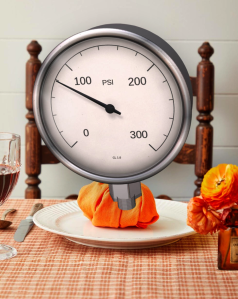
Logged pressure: **80** psi
